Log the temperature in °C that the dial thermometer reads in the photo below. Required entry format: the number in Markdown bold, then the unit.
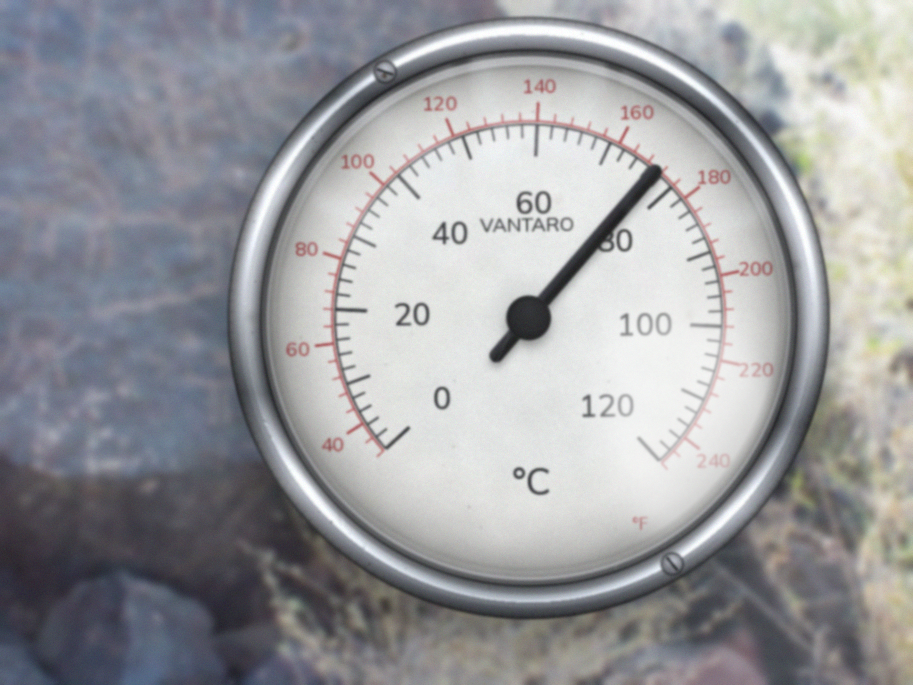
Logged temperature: **77** °C
